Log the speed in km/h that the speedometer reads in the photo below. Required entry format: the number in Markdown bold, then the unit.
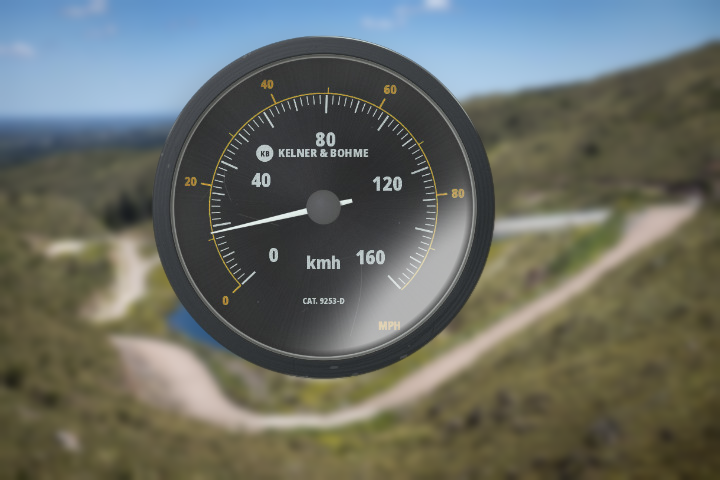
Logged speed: **18** km/h
